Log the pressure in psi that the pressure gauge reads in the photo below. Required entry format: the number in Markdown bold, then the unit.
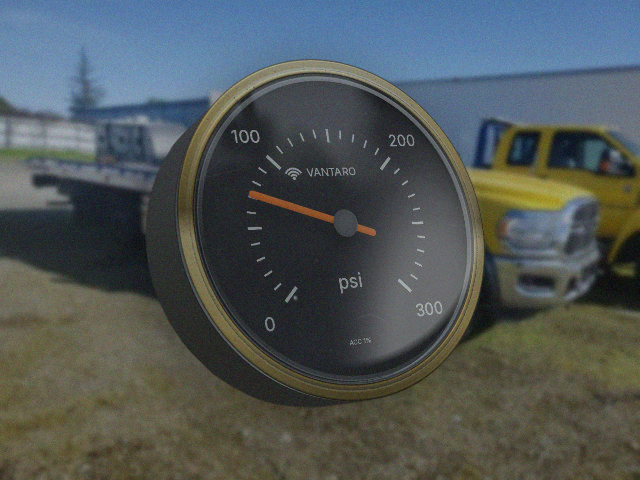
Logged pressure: **70** psi
